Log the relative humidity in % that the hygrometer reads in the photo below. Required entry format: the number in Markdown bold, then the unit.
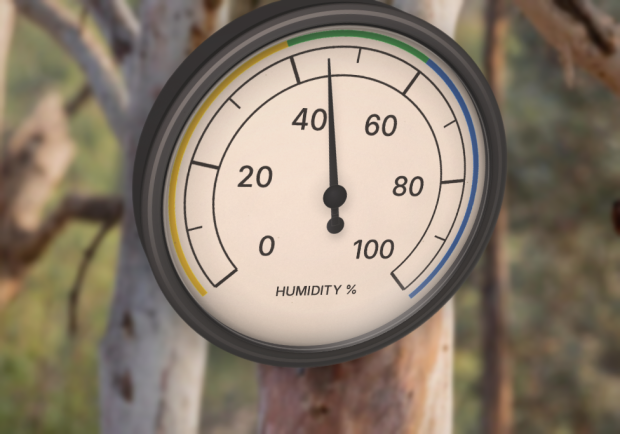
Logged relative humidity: **45** %
